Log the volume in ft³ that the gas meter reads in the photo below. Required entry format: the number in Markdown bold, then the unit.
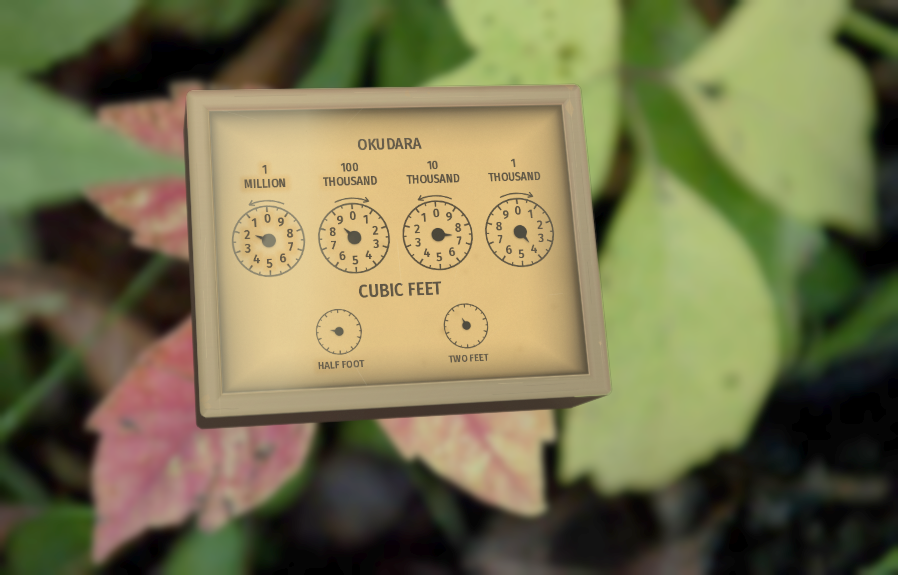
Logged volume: **187400** ft³
